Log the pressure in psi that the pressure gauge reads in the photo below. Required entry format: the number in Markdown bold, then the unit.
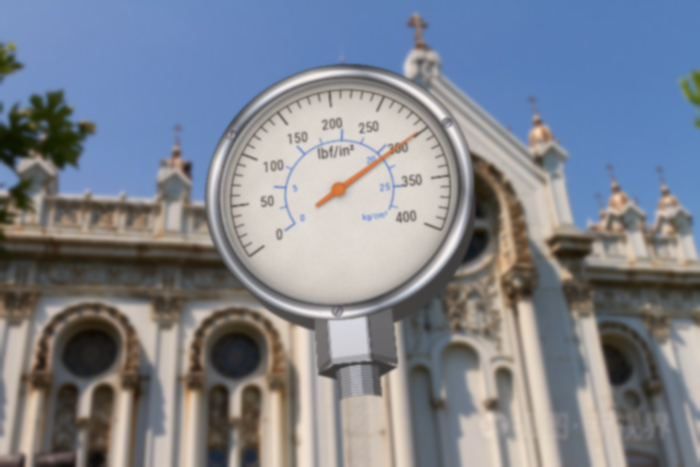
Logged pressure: **300** psi
